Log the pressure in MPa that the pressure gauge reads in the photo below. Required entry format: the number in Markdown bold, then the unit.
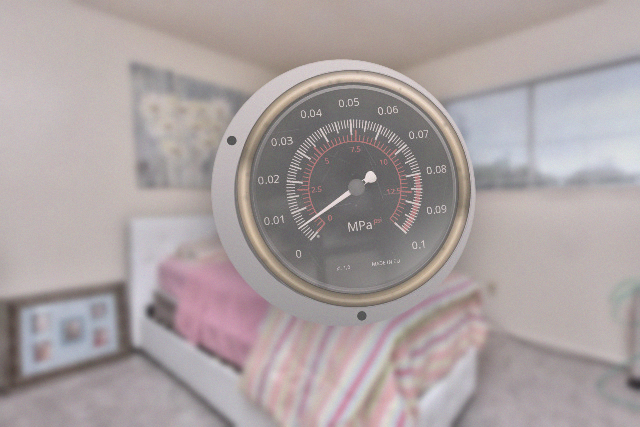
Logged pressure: **0.005** MPa
